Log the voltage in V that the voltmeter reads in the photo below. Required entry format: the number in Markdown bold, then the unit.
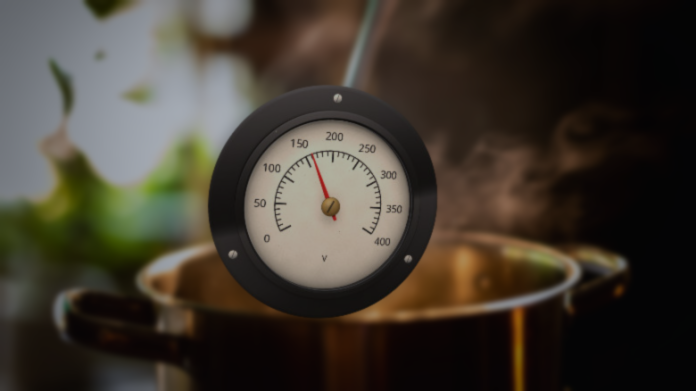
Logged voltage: **160** V
